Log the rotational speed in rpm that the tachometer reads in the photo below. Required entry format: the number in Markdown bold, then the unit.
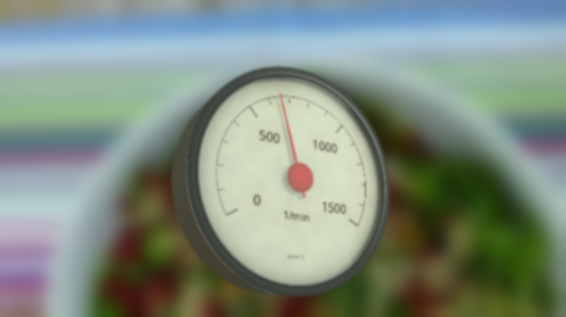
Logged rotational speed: **650** rpm
